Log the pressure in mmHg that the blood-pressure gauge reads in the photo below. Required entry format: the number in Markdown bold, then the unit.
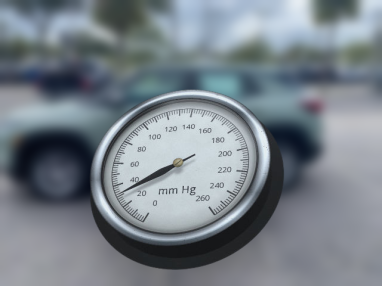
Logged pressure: **30** mmHg
